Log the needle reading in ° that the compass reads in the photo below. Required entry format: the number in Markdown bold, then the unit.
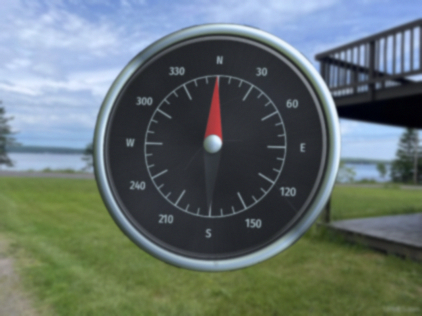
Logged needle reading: **0** °
